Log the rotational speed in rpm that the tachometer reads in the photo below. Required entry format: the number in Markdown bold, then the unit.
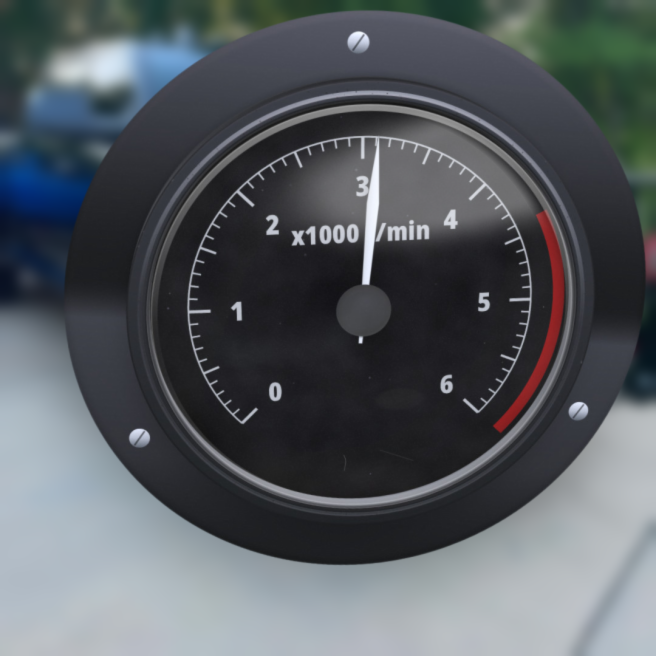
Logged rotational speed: **3100** rpm
